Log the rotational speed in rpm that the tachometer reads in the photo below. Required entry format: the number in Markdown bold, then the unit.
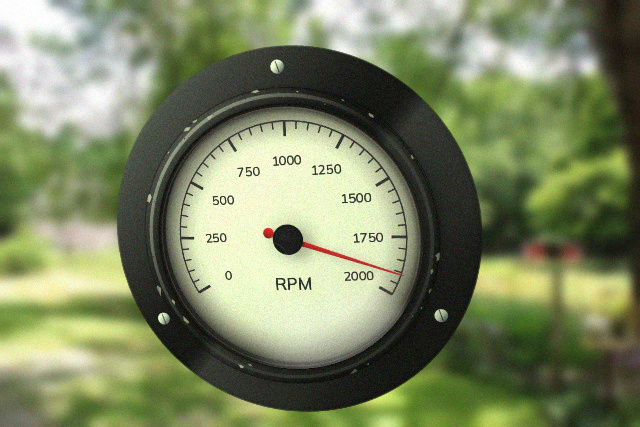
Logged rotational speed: **1900** rpm
